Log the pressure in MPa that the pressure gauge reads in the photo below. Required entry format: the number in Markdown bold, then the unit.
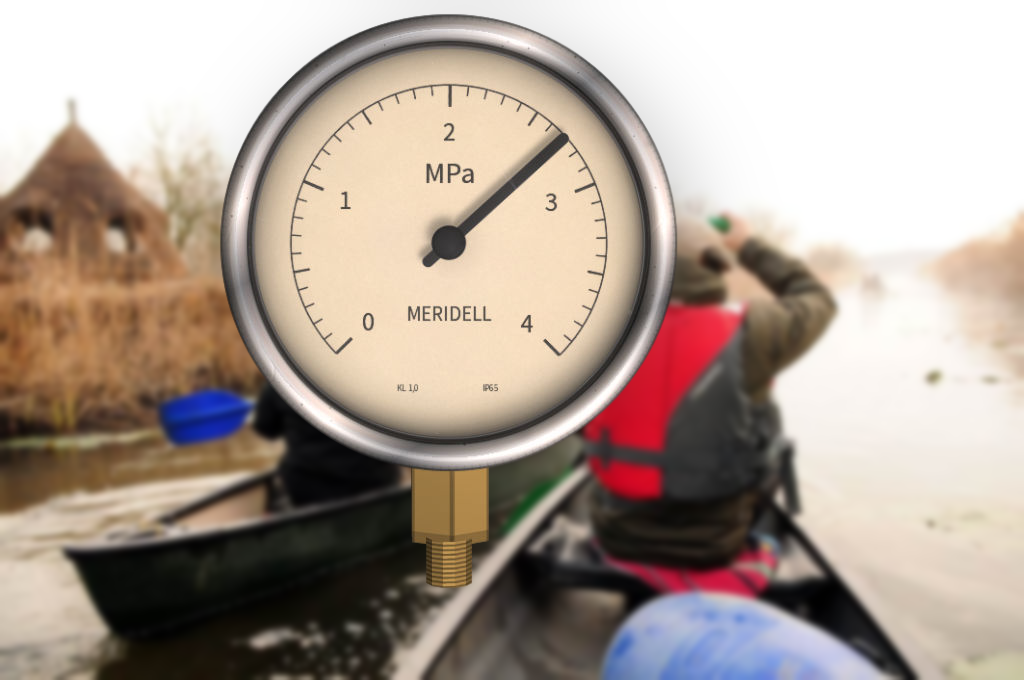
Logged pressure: **2.7** MPa
